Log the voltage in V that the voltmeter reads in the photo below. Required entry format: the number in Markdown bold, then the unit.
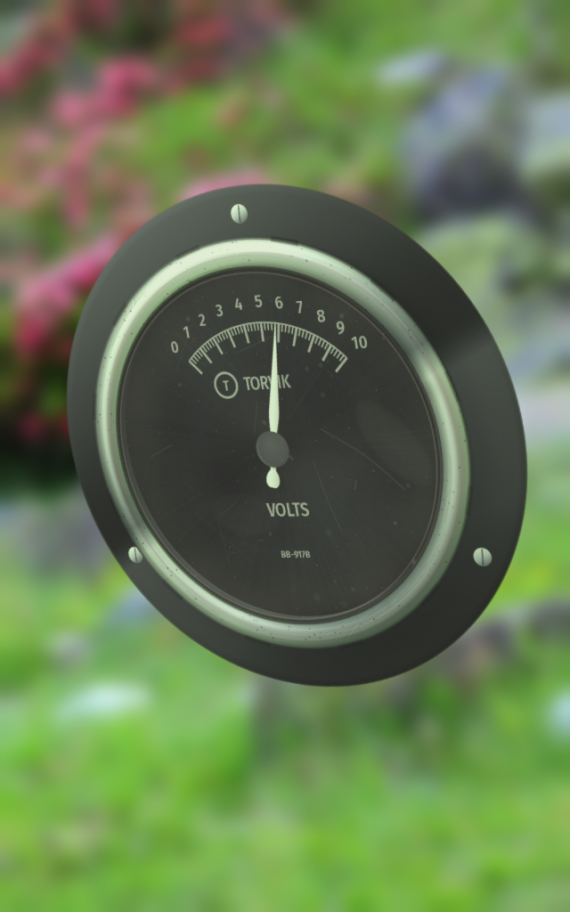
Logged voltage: **6** V
